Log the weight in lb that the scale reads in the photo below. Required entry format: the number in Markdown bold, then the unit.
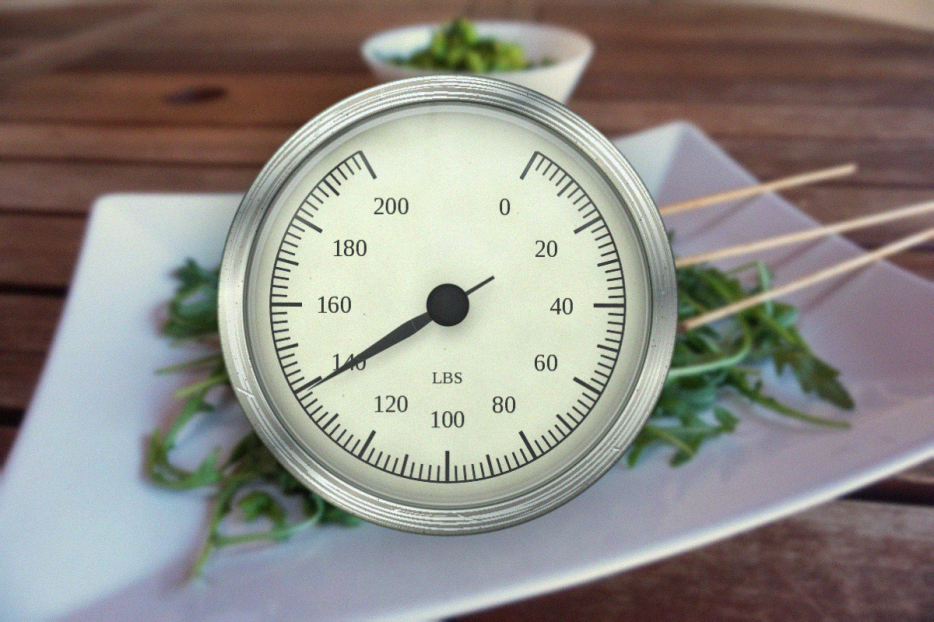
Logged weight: **139** lb
